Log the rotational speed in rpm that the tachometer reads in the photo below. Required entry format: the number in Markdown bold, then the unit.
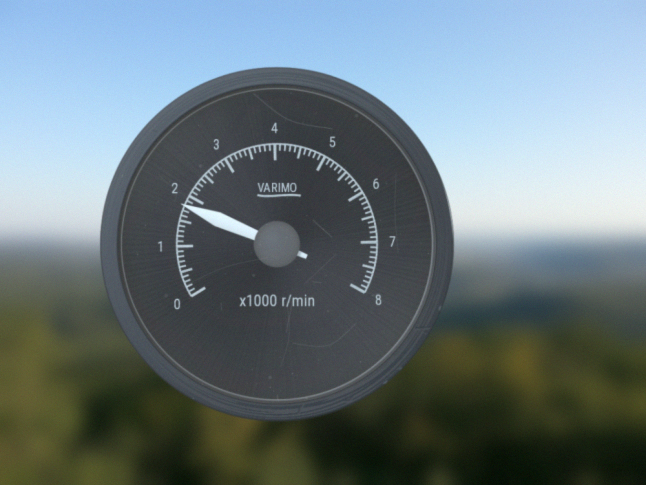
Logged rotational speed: **1800** rpm
